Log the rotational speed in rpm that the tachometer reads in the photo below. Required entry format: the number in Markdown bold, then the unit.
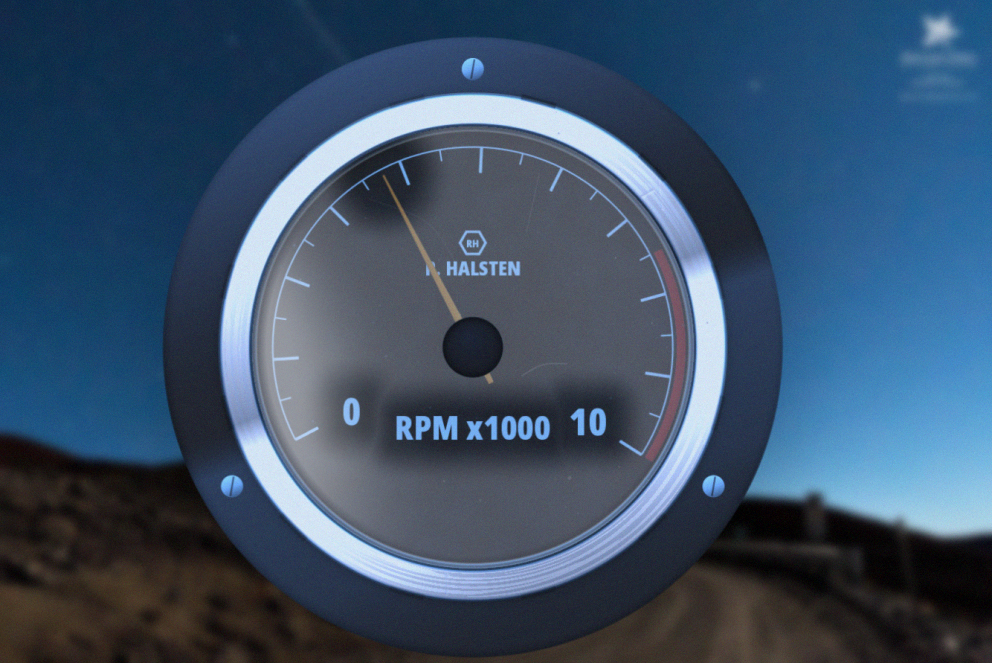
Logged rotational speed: **3750** rpm
